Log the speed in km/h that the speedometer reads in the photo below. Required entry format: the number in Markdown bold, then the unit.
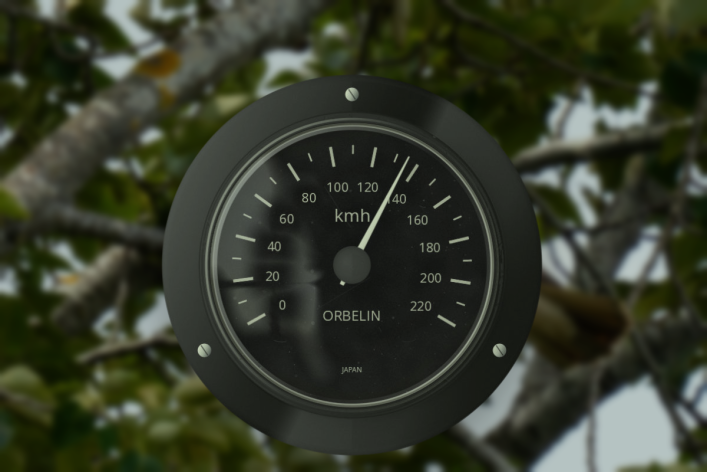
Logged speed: **135** km/h
